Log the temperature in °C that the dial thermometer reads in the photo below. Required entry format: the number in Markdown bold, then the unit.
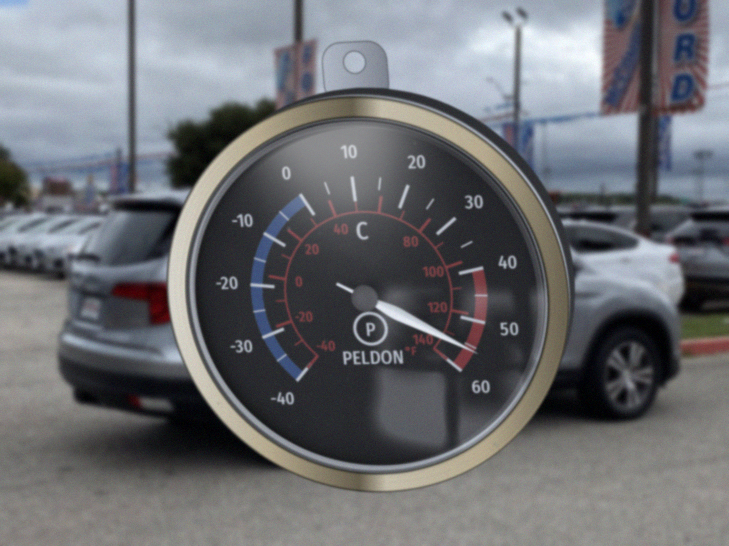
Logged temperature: **55** °C
